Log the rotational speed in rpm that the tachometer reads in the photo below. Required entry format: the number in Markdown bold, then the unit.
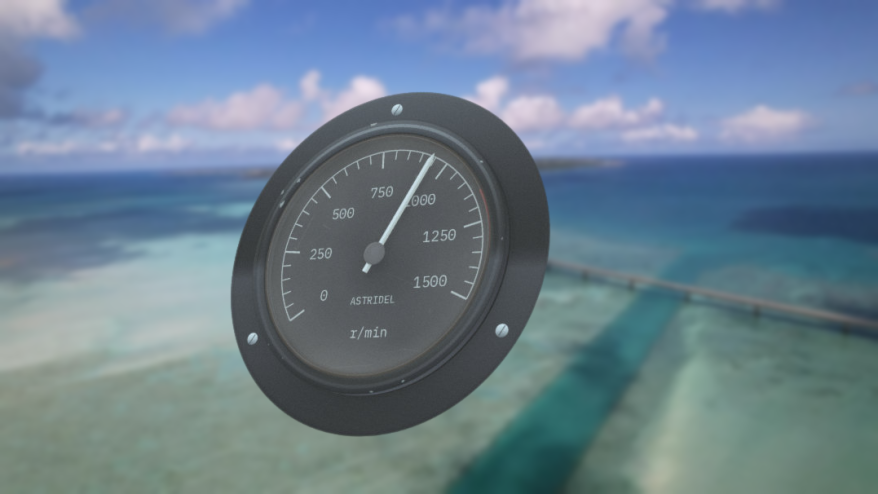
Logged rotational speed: **950** rpm
